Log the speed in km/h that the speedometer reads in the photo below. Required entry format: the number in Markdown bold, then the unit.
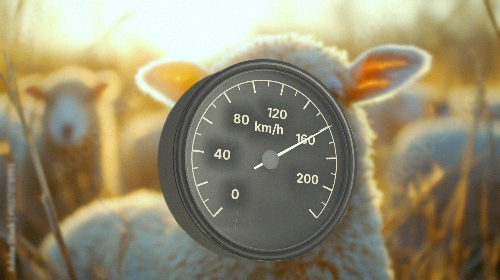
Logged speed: **160** km/h
